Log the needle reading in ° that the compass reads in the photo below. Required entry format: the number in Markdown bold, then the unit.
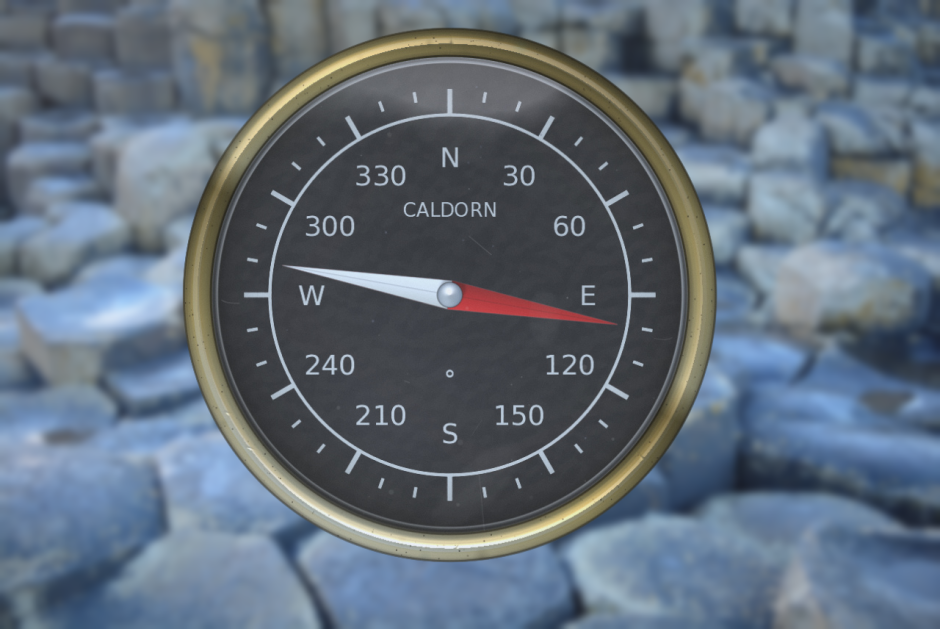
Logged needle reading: **100** °
